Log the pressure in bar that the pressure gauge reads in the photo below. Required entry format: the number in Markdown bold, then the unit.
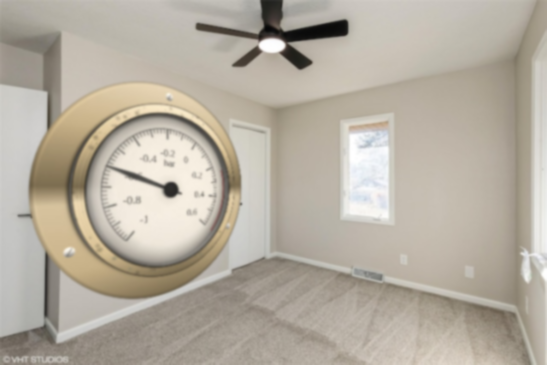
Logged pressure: **-0.6** bar
